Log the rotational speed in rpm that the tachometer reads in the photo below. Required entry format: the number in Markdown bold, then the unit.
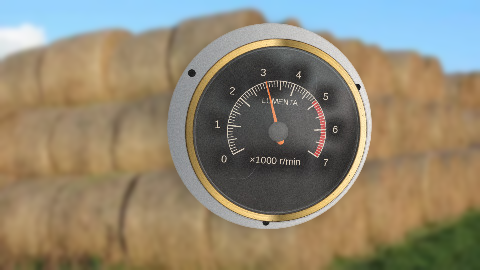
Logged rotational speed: **3000** rpm
